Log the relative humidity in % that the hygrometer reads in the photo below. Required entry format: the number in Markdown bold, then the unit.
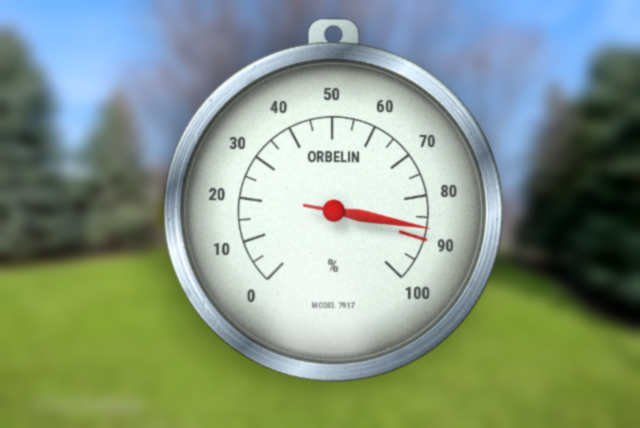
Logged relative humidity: **87.5** %
